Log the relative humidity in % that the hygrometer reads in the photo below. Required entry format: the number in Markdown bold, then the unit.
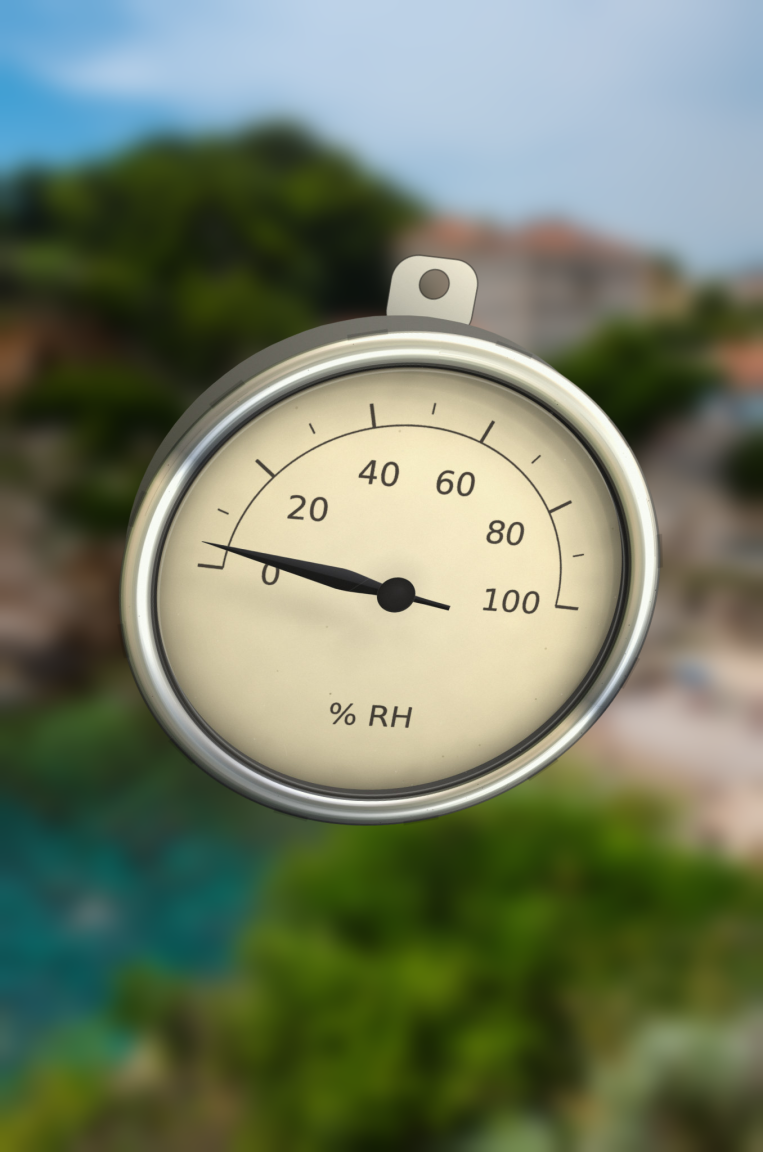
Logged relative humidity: **5** %
